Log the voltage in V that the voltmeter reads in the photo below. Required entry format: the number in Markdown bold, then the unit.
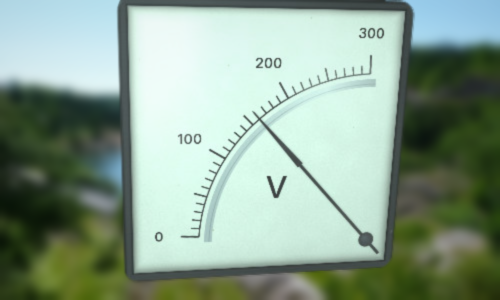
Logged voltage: **160** V
